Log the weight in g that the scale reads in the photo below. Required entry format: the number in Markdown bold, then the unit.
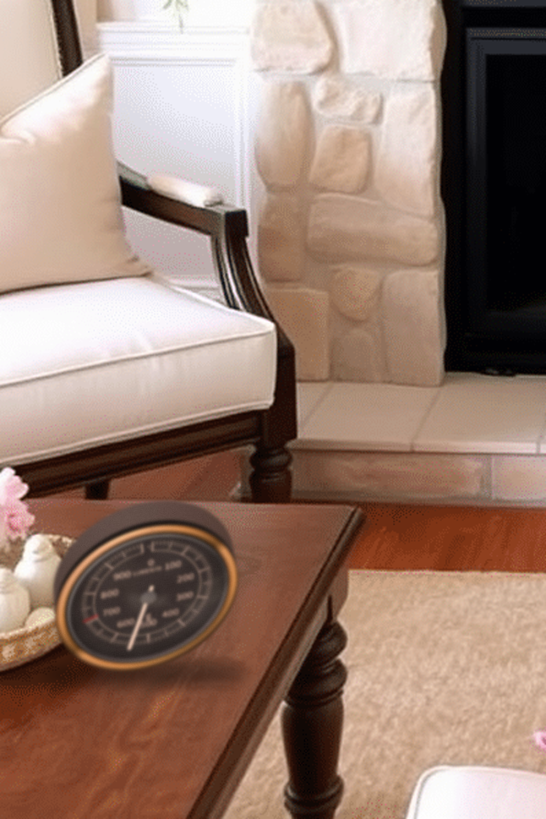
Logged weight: **550** g
